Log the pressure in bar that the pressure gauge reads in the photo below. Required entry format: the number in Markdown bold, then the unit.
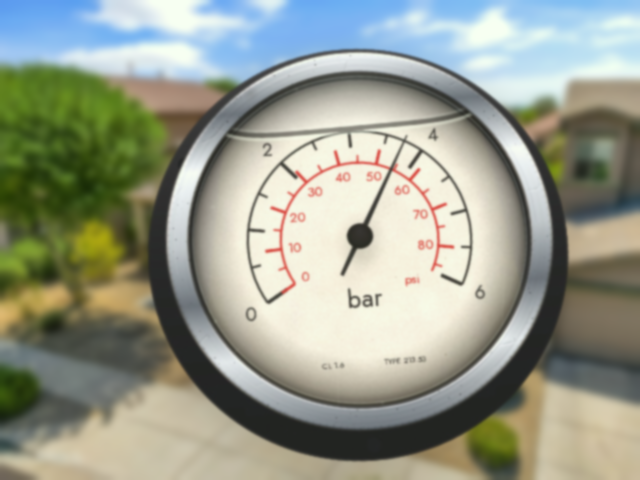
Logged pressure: **3.75** bar
